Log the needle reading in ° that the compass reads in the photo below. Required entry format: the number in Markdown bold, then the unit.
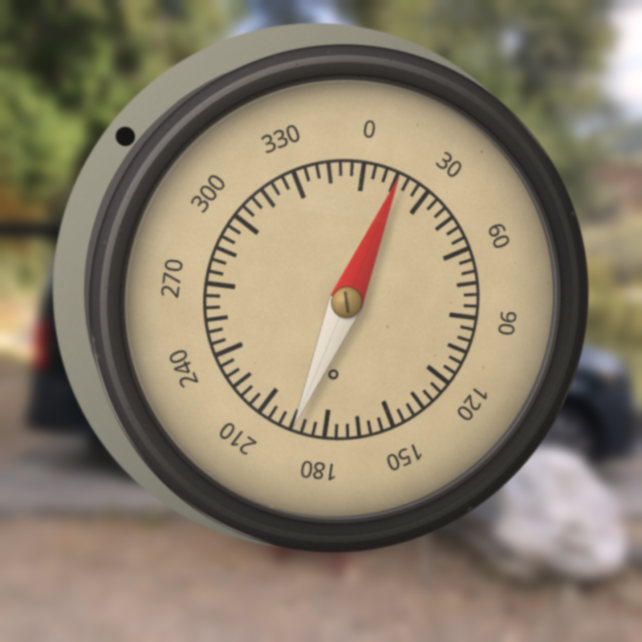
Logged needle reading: **15** °
